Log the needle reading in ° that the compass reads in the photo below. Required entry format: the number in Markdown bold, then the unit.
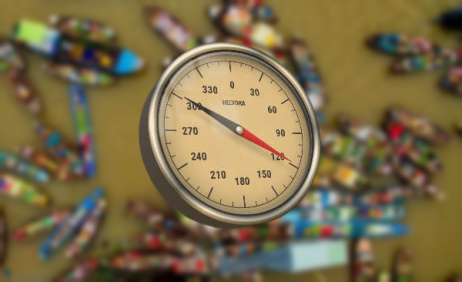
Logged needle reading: **120** °
